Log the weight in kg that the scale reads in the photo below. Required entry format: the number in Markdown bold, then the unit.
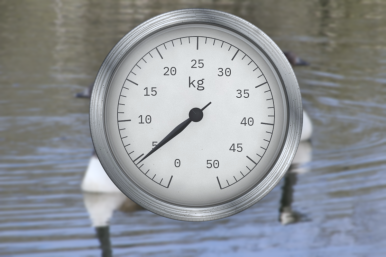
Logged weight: **4.5** kg
